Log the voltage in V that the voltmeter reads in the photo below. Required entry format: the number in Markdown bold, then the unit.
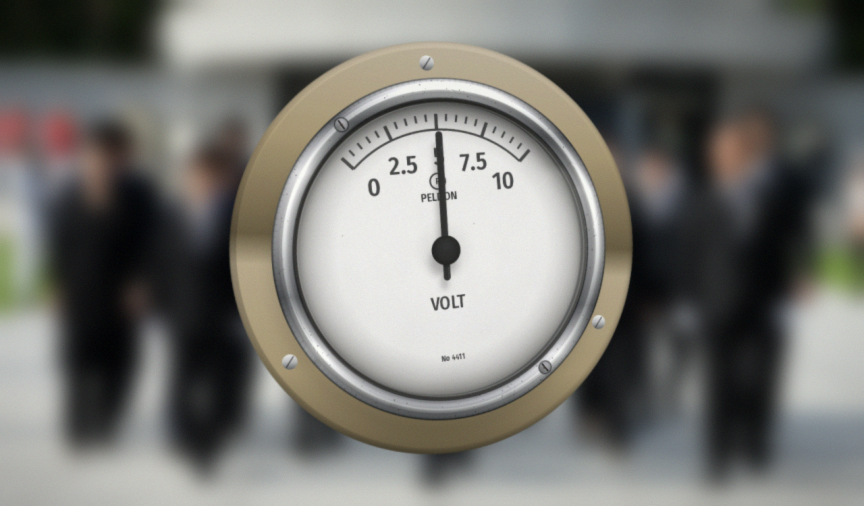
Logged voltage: **5** V
